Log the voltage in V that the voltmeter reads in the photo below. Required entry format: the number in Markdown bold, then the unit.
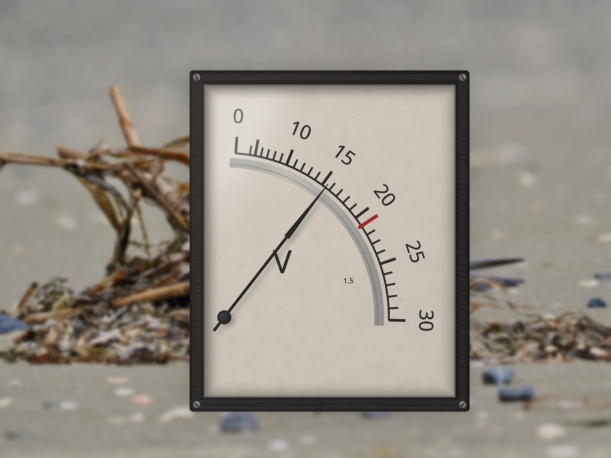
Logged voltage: **15.5** V
